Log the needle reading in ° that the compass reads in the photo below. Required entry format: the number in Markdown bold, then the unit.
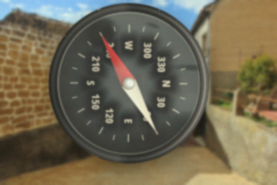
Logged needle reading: **240** °
